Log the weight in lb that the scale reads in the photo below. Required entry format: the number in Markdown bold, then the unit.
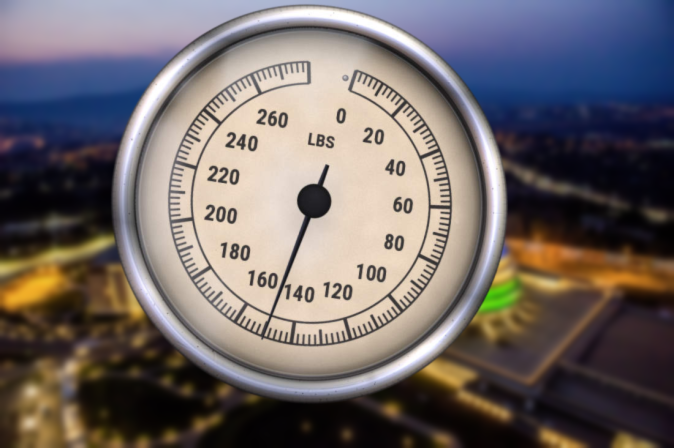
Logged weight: **150** lb
